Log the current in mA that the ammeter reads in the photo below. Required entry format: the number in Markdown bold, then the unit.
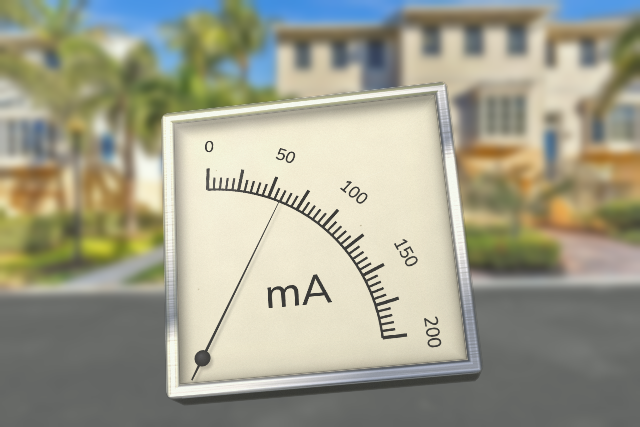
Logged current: **60** mA
